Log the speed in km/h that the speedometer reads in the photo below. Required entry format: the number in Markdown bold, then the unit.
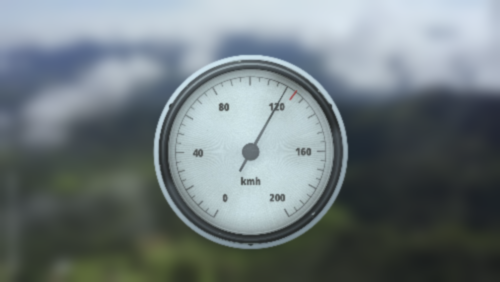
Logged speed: **120** km/h
